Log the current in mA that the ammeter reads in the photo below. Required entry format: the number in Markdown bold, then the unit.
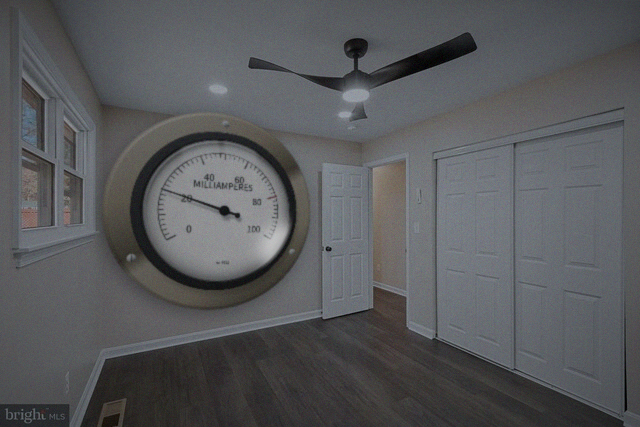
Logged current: **20** mA
